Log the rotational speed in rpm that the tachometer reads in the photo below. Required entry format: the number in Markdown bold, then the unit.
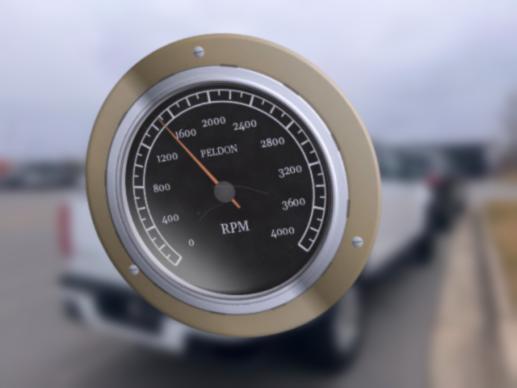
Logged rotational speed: **1500** rpm
